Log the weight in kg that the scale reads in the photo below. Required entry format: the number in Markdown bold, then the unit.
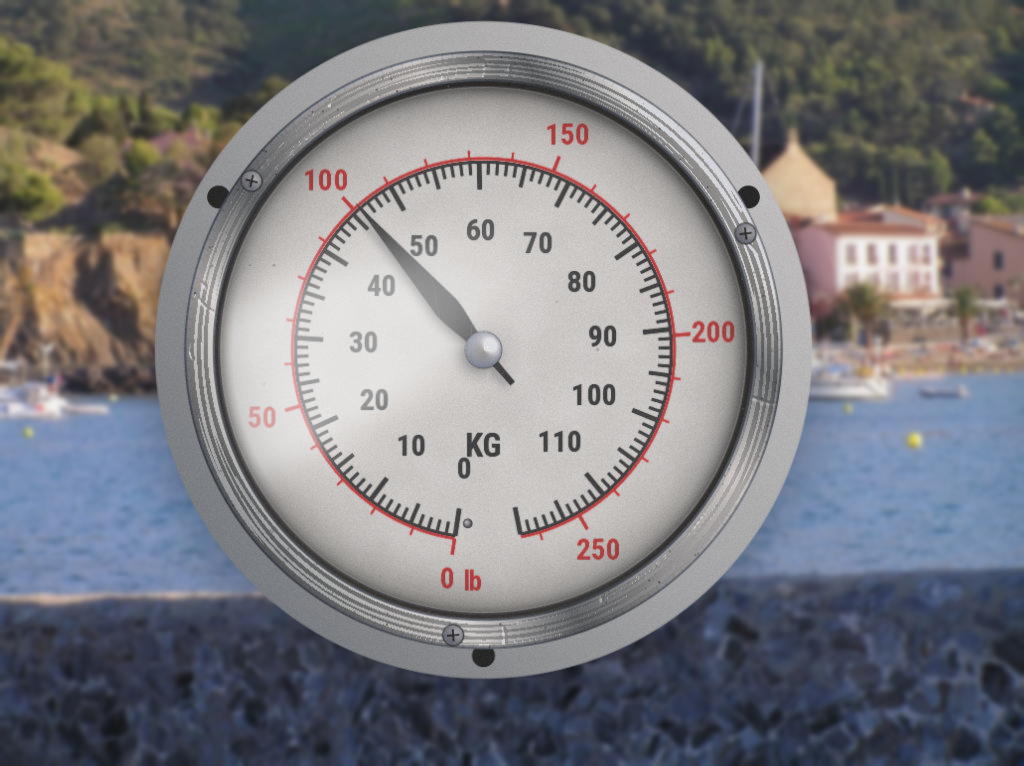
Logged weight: **46** kg
